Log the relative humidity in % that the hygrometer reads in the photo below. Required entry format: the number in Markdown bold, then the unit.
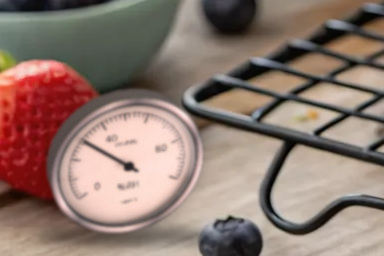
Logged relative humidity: **30** %
